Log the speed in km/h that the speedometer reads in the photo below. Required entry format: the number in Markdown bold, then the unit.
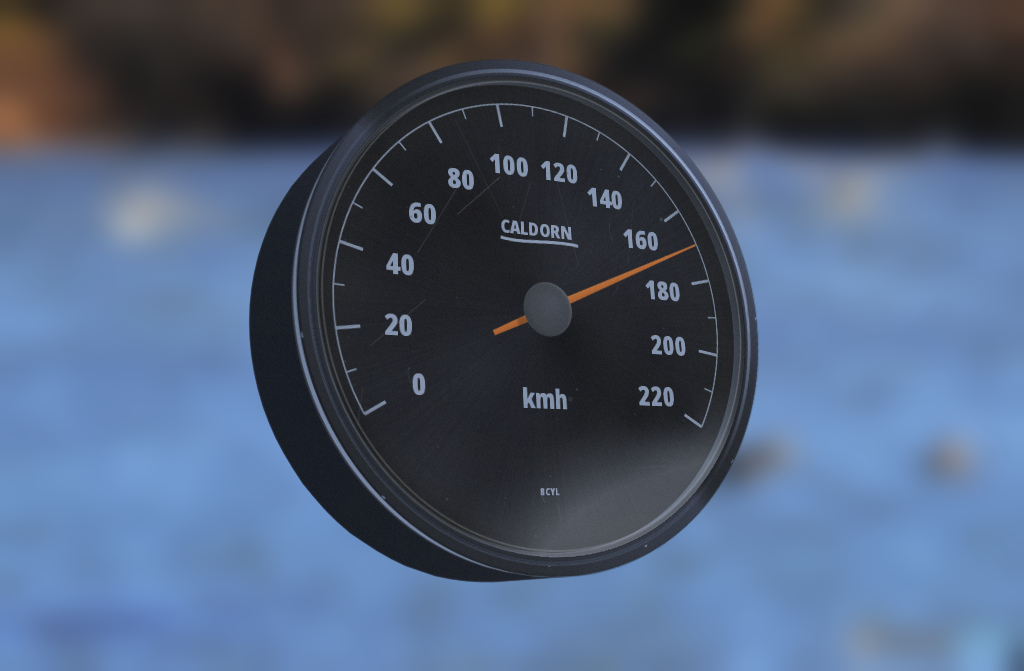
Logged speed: **170** km/h
